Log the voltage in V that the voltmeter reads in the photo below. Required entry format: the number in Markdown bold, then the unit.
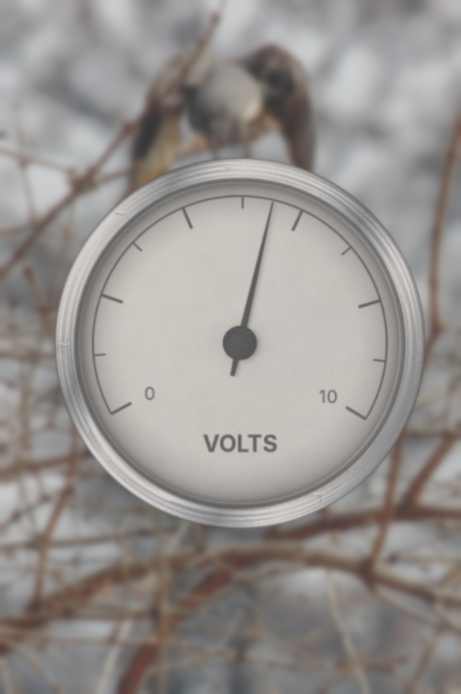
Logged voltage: **5.5** V
